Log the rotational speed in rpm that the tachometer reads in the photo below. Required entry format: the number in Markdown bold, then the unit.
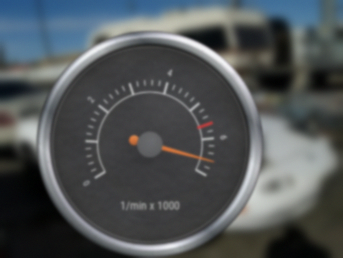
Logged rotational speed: **6600** rpm
